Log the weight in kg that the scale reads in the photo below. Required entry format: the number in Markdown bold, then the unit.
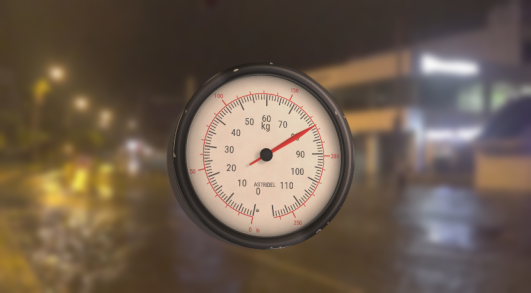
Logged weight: **80** kg
